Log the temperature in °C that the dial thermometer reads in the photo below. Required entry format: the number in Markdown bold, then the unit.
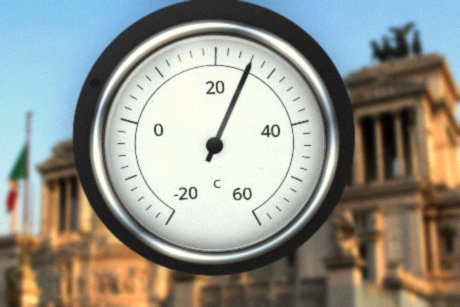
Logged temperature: **26** °C
